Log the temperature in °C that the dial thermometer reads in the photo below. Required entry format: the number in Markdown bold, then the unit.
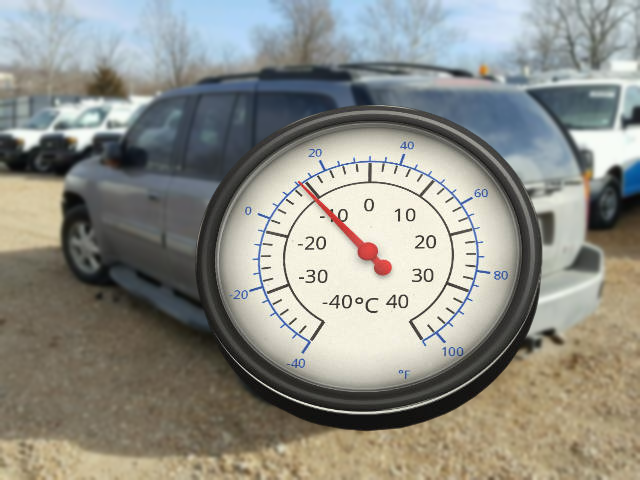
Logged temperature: **-11** °C
